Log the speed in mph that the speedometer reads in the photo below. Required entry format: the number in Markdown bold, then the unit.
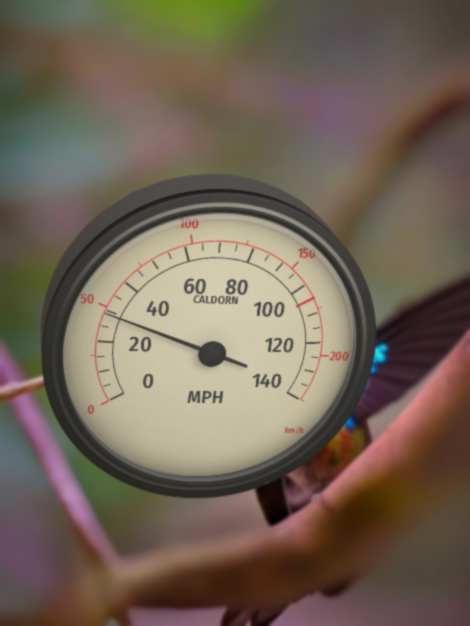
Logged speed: **30** mph
